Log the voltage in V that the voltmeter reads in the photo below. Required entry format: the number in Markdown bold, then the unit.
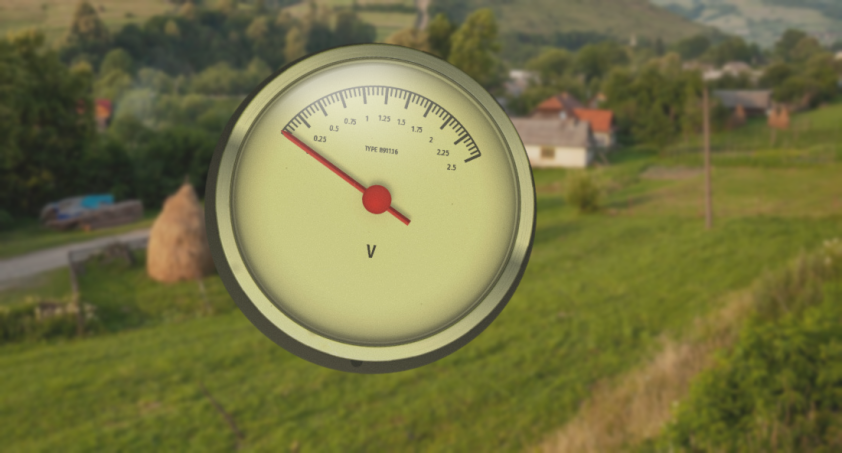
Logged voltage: **0** V
